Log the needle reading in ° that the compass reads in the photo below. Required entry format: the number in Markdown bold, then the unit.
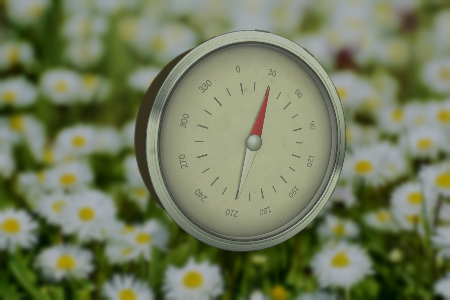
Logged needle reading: **30** °
